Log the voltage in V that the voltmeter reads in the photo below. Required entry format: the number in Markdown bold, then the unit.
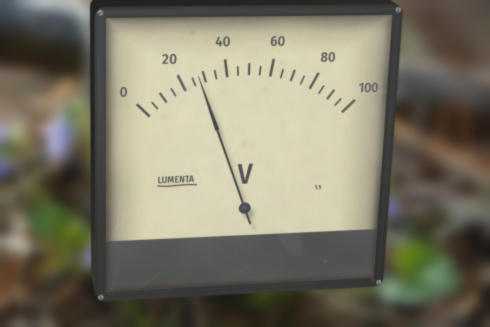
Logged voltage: **27.5** V
